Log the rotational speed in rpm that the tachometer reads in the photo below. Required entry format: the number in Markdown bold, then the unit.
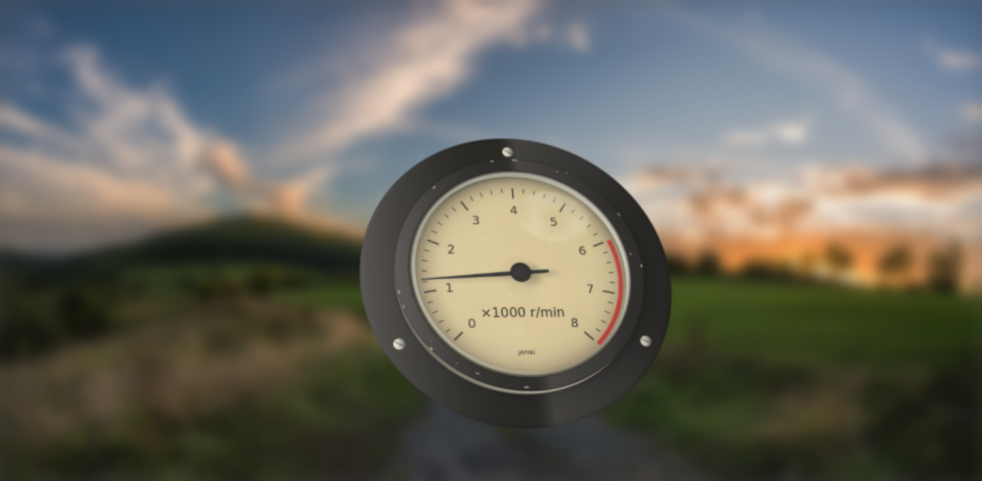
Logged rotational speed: **1200** rpm
